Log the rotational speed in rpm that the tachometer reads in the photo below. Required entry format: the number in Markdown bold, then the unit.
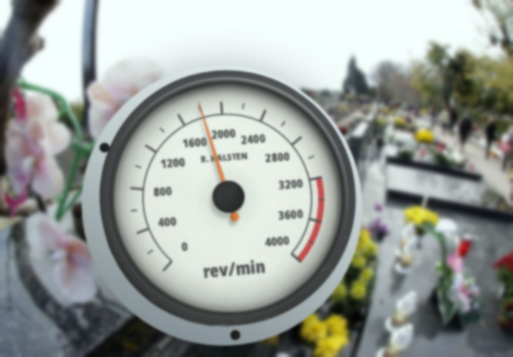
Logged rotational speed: **1800** rpm
